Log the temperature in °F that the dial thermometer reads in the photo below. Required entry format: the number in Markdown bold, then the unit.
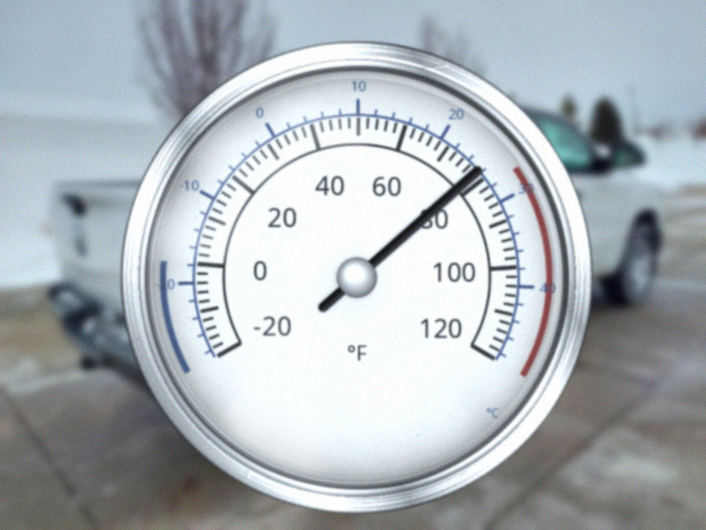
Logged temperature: **78** °F
